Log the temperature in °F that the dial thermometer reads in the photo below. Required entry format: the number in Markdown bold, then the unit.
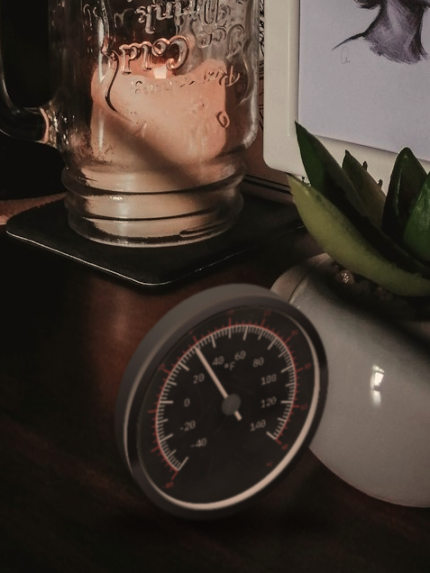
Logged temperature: **30** °F
